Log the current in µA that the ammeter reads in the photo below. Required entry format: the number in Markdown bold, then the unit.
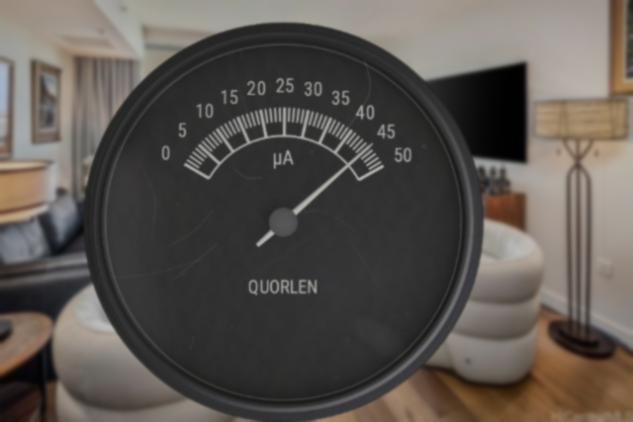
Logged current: **45** µA
